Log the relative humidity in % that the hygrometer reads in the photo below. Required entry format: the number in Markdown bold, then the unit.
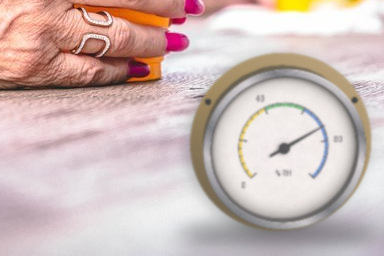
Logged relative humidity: **72** %
